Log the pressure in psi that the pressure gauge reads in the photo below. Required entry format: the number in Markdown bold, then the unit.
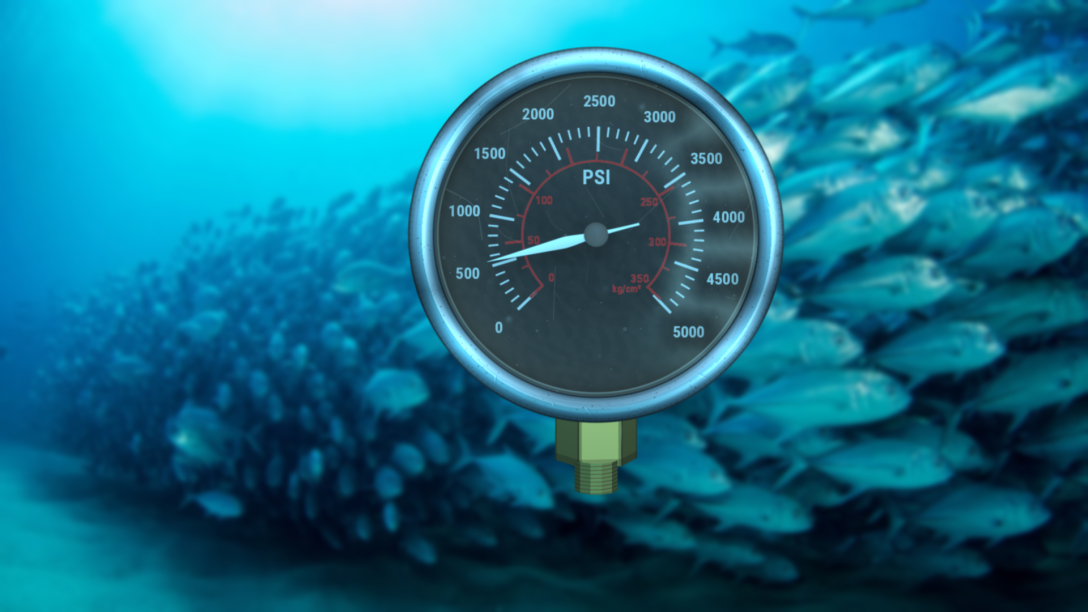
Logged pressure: **550** psi
